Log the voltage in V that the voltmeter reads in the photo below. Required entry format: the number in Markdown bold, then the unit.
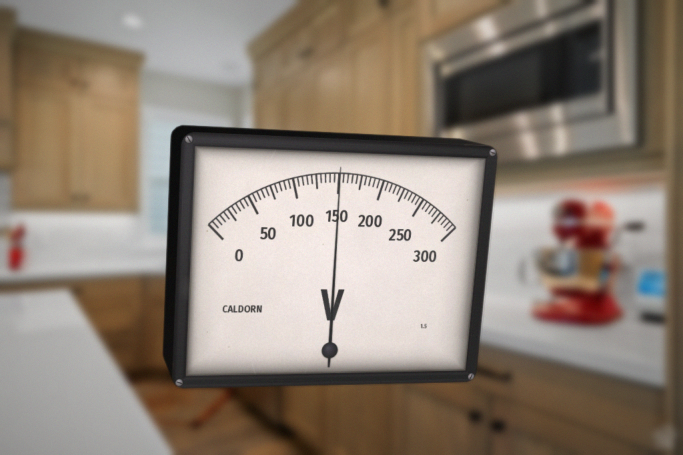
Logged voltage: **150** V
